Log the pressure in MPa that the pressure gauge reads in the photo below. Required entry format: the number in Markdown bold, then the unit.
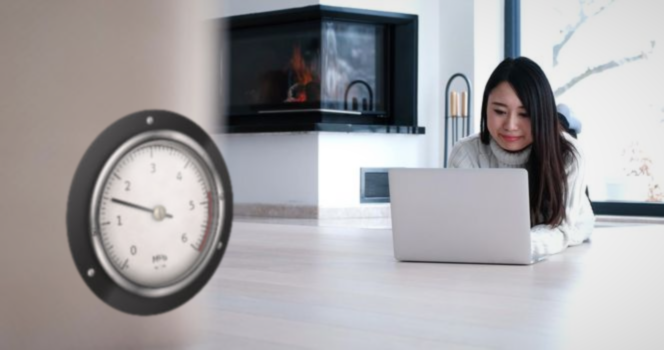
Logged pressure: **1.5** MPa
